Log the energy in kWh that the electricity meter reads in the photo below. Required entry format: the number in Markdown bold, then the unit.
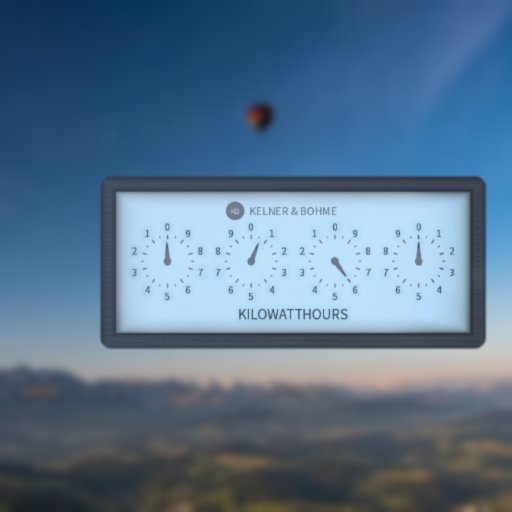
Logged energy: **60** kWh
